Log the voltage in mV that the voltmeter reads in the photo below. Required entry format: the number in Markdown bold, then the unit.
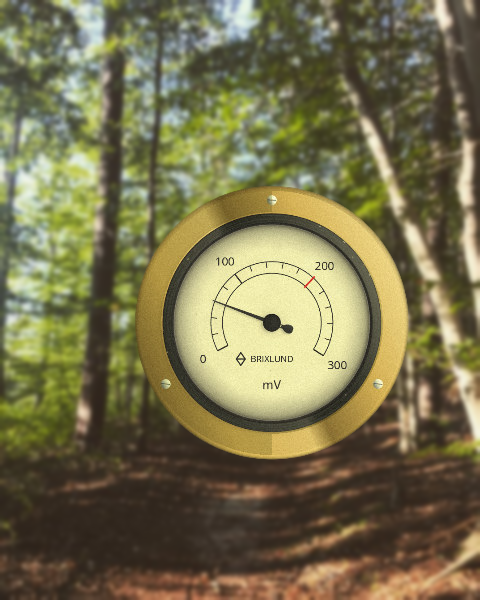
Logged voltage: **60** mV
